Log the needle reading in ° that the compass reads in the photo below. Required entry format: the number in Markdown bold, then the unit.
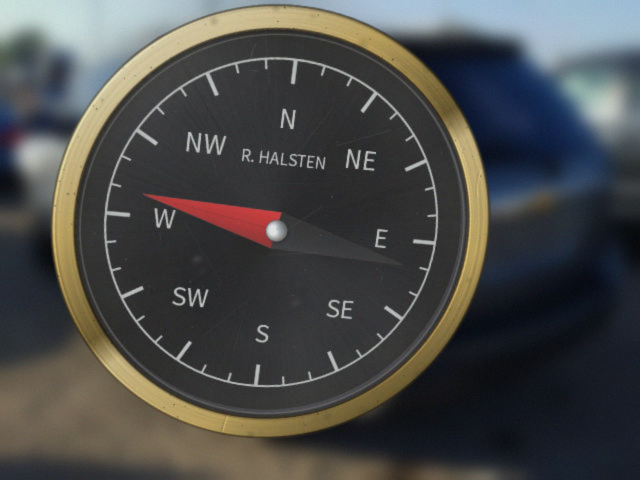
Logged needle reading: **280** °
